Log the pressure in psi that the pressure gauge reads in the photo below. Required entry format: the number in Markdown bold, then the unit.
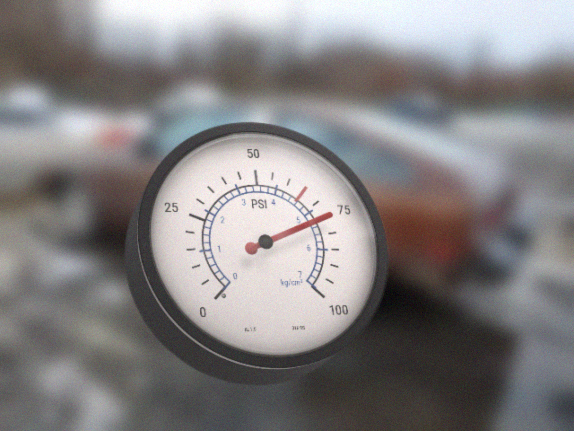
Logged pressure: **75** psi
